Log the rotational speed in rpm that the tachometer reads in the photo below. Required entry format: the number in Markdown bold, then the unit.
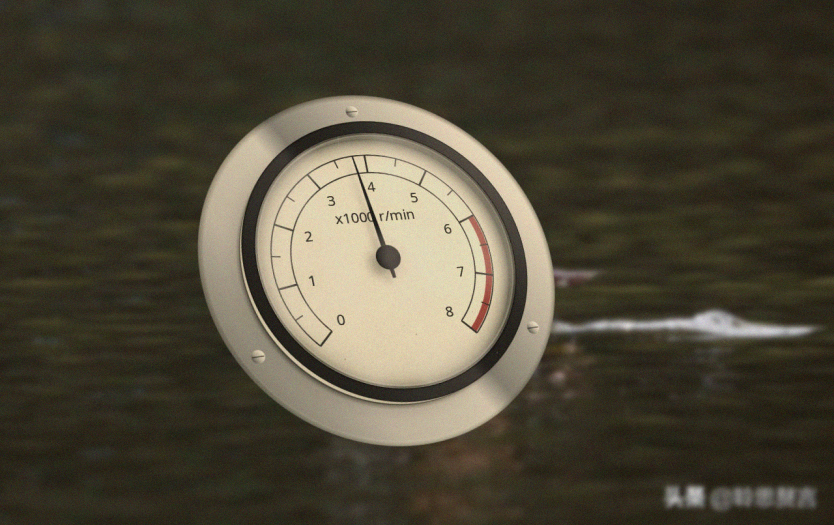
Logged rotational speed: **3750** rpm
